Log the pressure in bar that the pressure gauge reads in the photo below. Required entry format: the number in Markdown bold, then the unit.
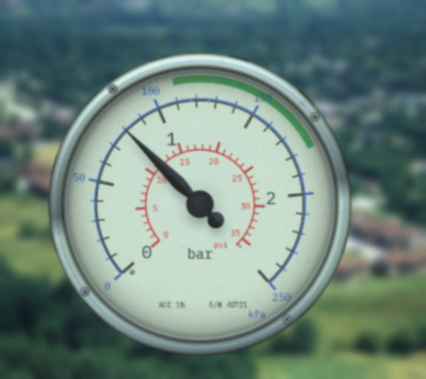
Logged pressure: **0.8** bar
